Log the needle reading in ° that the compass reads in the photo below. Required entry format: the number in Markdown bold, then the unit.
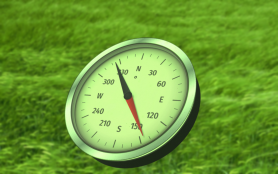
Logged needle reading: **145** °
